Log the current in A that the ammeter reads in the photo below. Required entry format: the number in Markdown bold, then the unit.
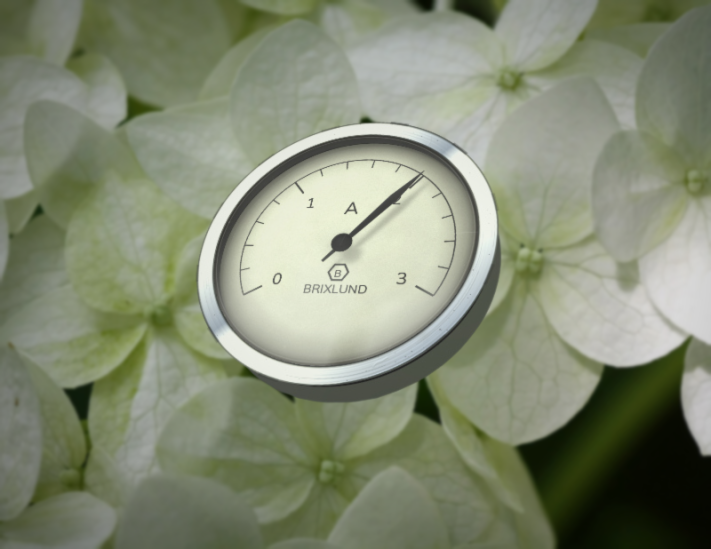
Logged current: **2** A
